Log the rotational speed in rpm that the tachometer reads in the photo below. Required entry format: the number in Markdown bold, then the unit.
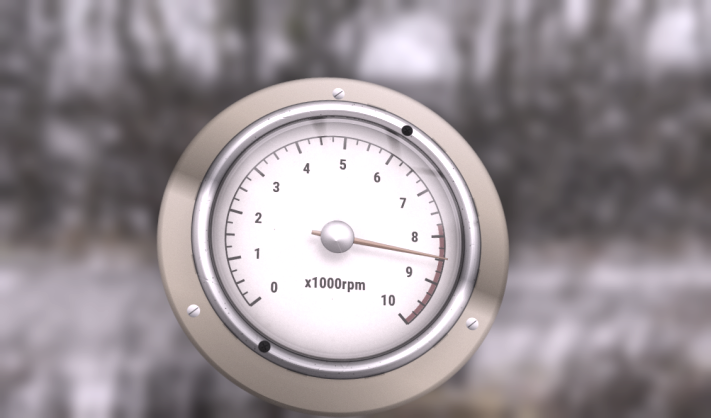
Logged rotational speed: **8500** rpm
